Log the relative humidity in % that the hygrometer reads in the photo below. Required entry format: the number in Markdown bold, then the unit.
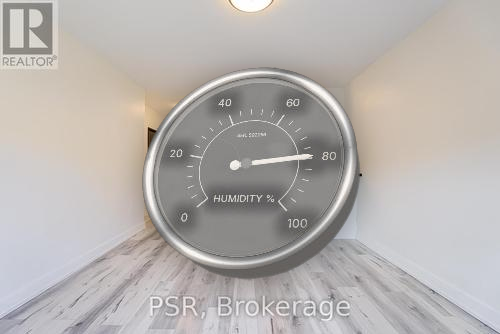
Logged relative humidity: **80** %
